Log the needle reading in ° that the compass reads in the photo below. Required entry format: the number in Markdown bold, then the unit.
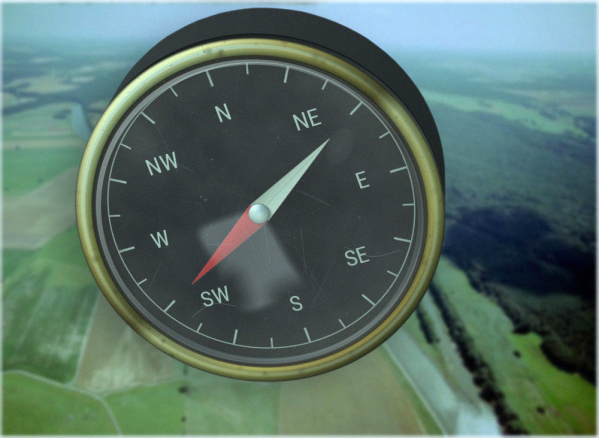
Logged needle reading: **240** °
